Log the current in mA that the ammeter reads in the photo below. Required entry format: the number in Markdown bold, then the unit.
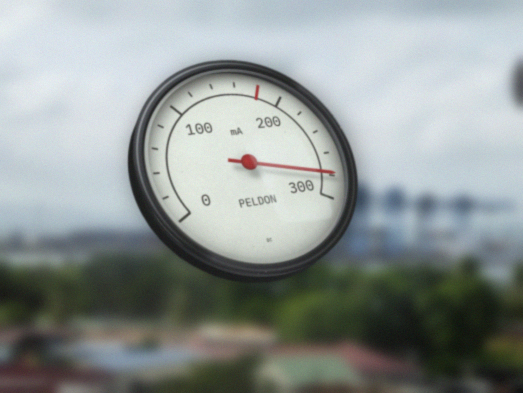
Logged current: **280** mA
